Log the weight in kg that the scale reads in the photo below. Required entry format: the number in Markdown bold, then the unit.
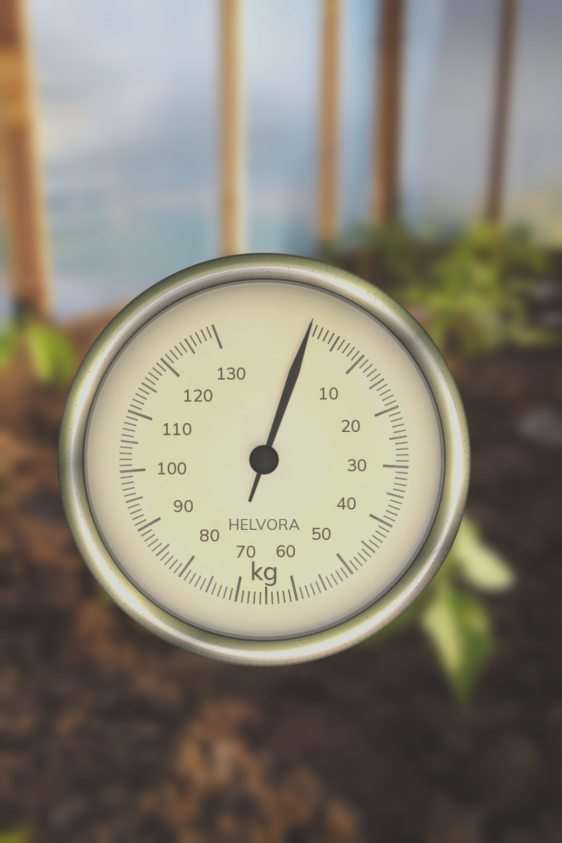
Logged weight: **0** kg
